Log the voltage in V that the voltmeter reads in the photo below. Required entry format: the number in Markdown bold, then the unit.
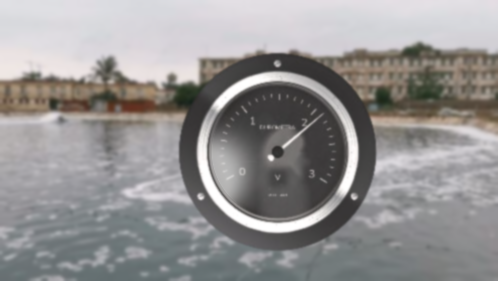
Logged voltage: **2.1** V
